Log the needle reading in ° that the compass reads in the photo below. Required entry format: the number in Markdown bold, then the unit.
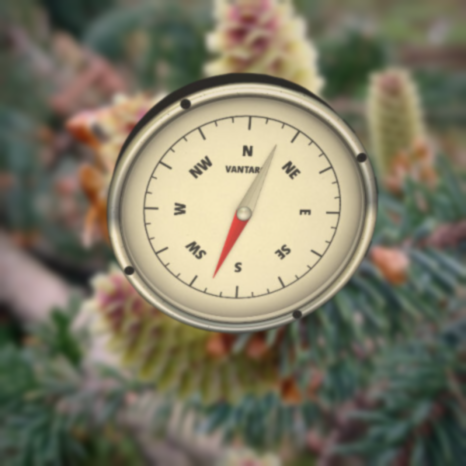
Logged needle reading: **200** °
